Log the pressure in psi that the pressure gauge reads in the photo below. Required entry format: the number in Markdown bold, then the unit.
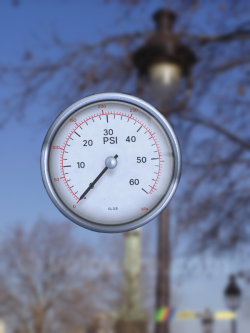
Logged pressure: **0** psi
